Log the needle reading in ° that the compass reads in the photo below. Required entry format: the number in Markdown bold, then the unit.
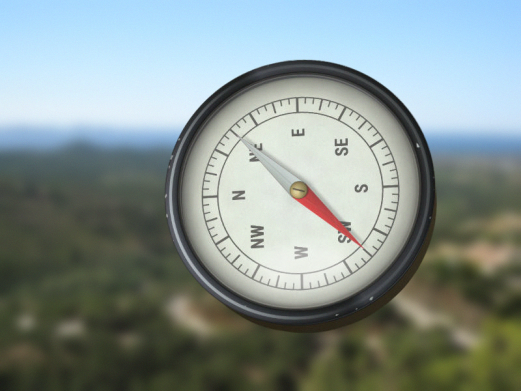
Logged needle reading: **225** °
